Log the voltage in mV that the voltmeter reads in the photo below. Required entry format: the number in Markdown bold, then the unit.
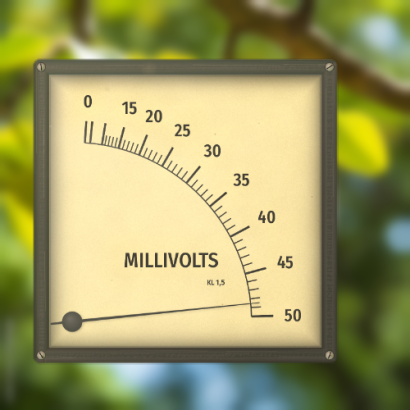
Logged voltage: **48.5** mV
